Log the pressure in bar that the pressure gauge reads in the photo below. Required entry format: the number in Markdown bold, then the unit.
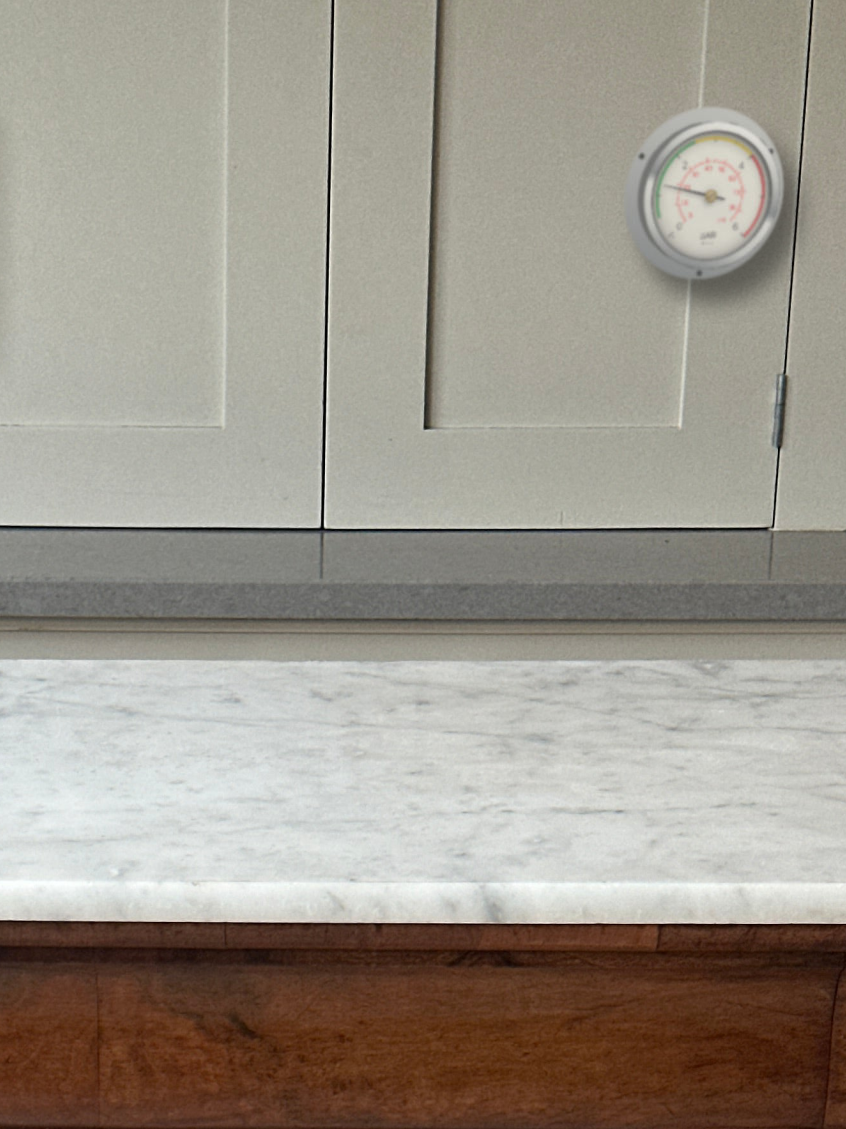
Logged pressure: **1.25** bar
